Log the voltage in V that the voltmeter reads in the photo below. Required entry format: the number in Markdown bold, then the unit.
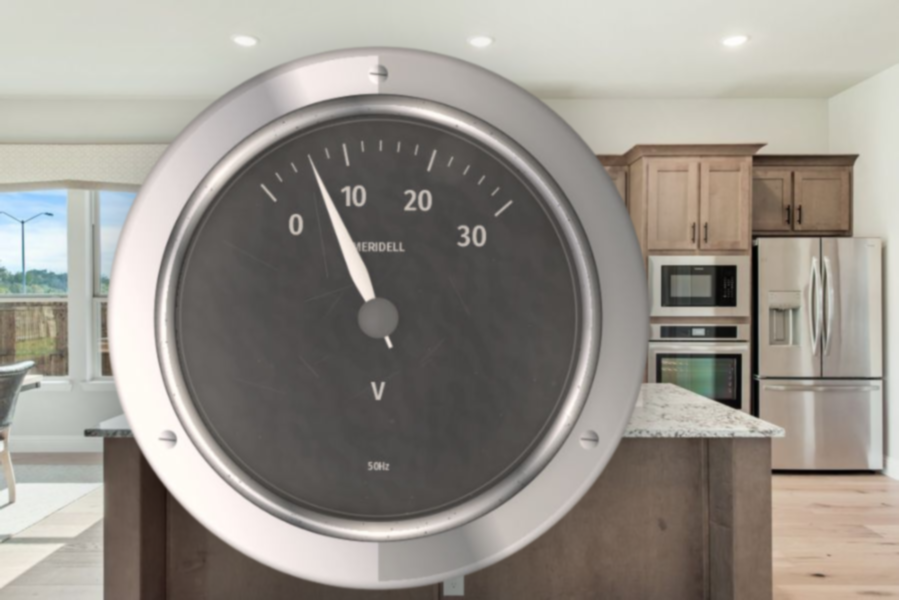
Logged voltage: **6** V
